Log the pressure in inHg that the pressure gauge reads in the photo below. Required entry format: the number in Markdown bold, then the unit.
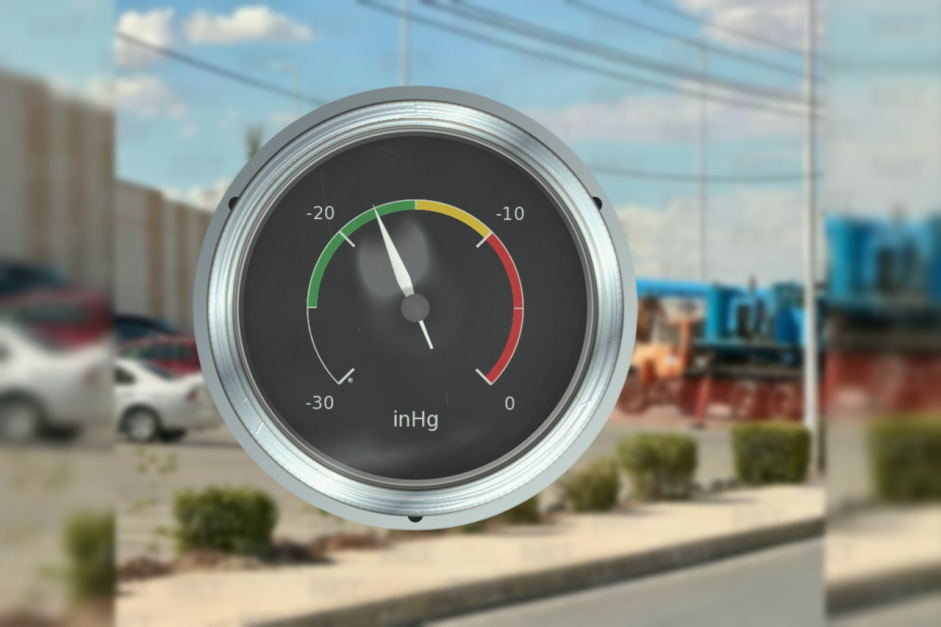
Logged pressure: **-17.5** inHg
